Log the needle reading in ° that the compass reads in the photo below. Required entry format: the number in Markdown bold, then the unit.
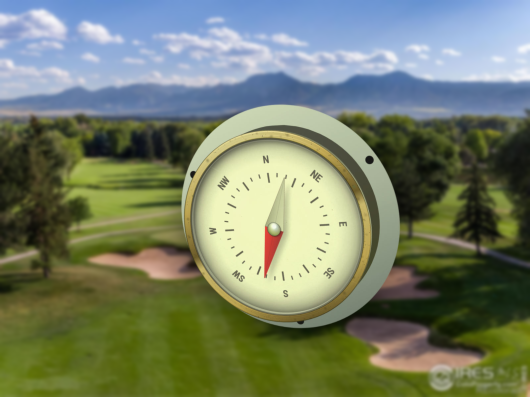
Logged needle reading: **200** °
